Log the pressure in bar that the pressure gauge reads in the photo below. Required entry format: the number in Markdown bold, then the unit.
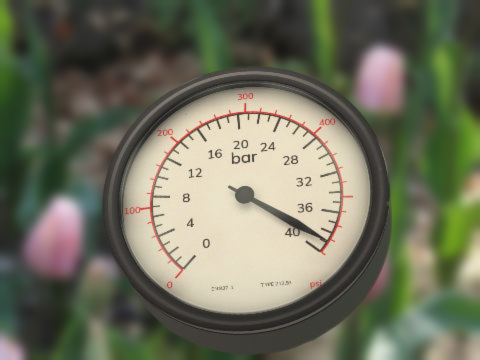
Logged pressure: **39** bar
